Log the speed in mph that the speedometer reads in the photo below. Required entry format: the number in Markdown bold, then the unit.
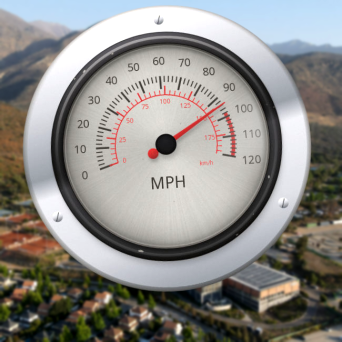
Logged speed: **94** mph
